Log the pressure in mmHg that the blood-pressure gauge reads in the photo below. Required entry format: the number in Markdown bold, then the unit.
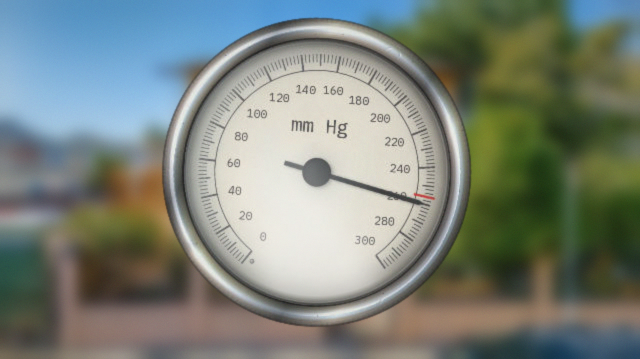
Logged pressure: **260** mmHg
